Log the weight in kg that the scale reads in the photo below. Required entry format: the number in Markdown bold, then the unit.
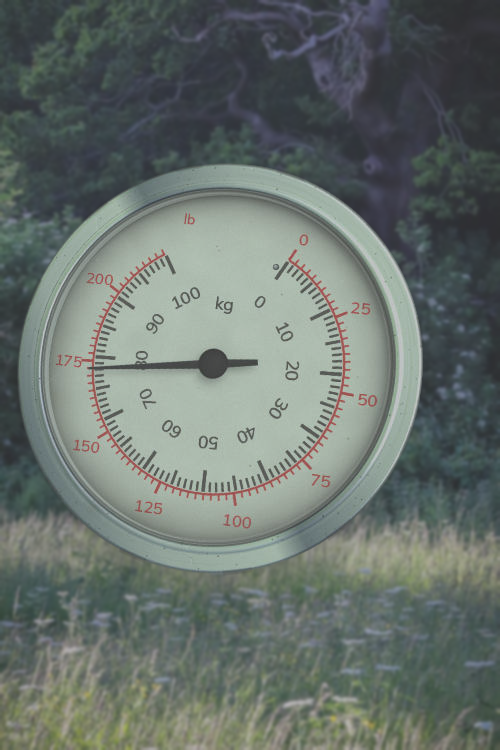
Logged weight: **78** kg
